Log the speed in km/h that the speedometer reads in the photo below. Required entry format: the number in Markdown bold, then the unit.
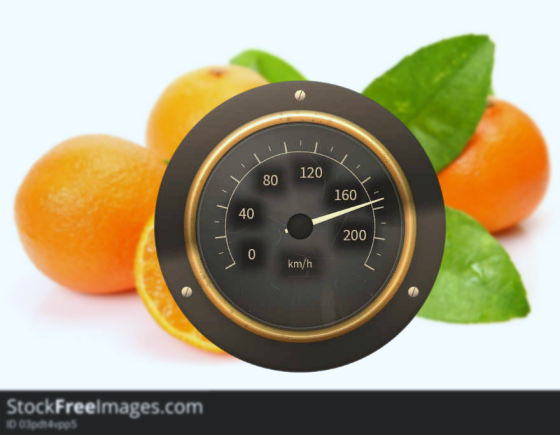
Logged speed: **175** km/h
